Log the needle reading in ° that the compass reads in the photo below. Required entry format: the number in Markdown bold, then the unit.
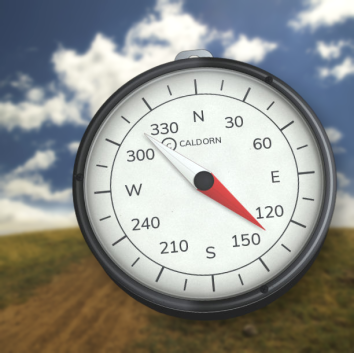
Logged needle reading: **135** °
